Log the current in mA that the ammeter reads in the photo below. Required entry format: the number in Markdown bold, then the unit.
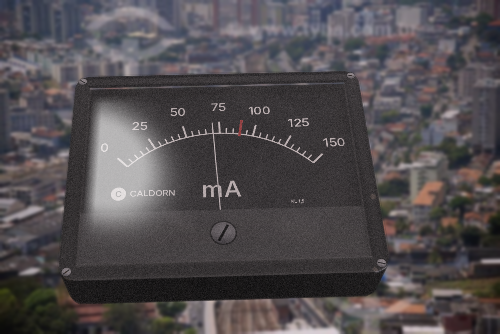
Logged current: **70** mA
